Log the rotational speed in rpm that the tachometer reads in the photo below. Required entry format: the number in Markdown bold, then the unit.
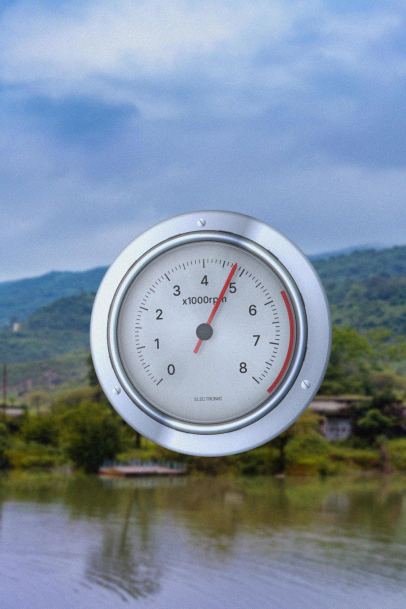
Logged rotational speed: **4800** rpm
